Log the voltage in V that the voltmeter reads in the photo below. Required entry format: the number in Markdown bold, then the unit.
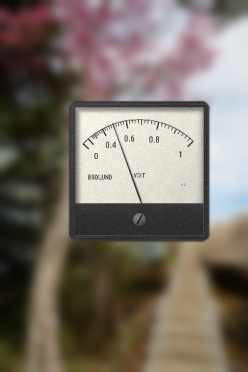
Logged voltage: **0.5** V
